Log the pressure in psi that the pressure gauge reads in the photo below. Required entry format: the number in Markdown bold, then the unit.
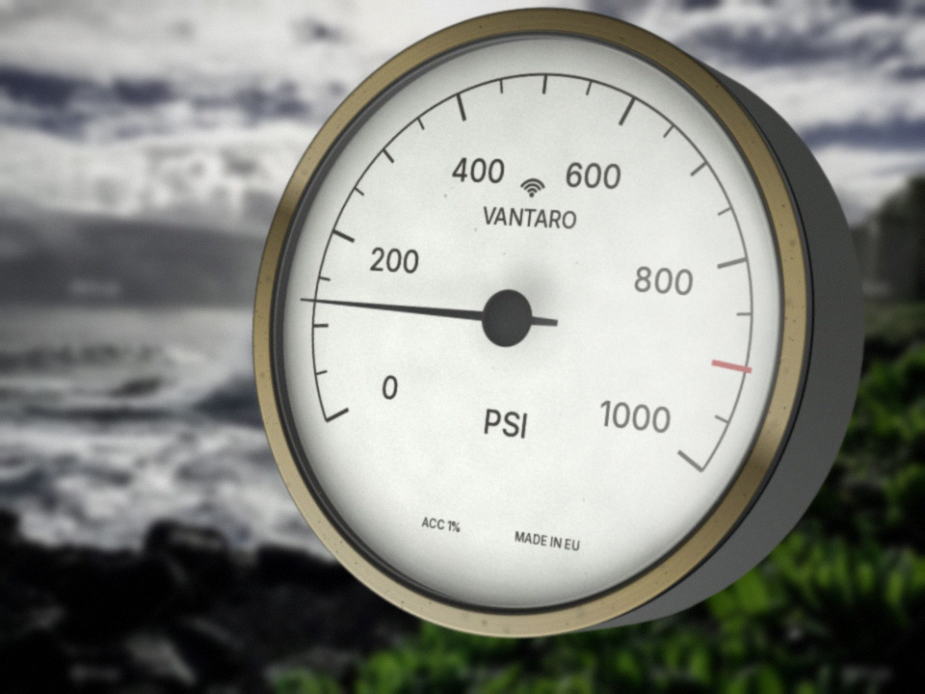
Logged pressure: **125** psi
